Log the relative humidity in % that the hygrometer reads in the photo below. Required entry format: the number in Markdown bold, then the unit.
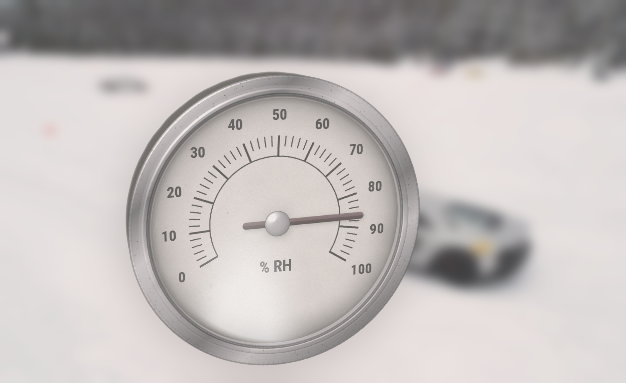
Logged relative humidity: **86** %
